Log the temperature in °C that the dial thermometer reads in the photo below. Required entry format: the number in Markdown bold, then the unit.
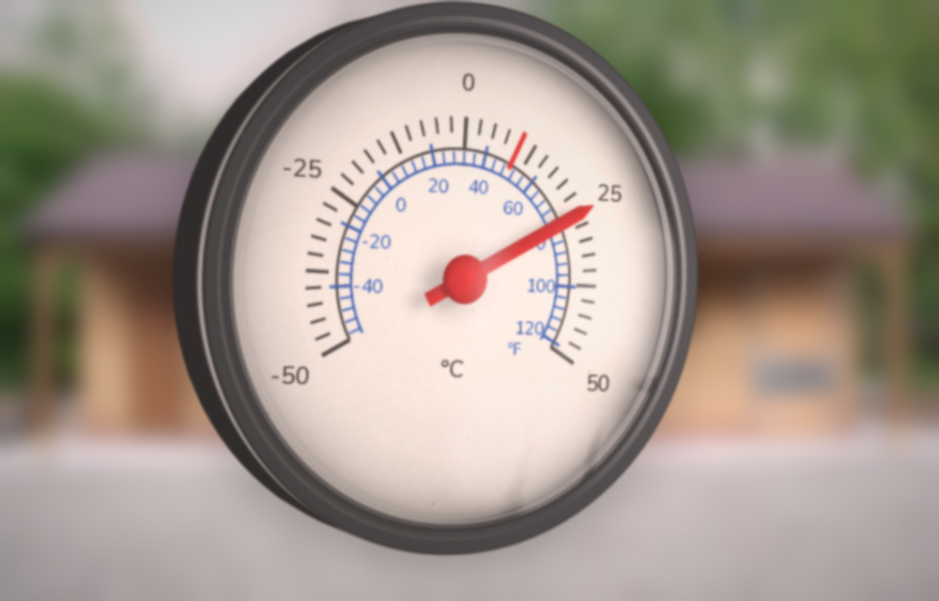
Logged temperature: **25** °C
